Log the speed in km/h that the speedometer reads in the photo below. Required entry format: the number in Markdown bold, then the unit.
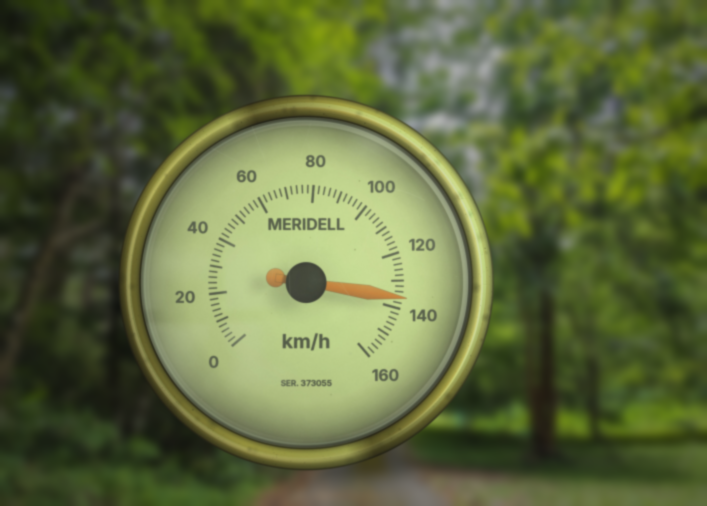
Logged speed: **136** km/h
